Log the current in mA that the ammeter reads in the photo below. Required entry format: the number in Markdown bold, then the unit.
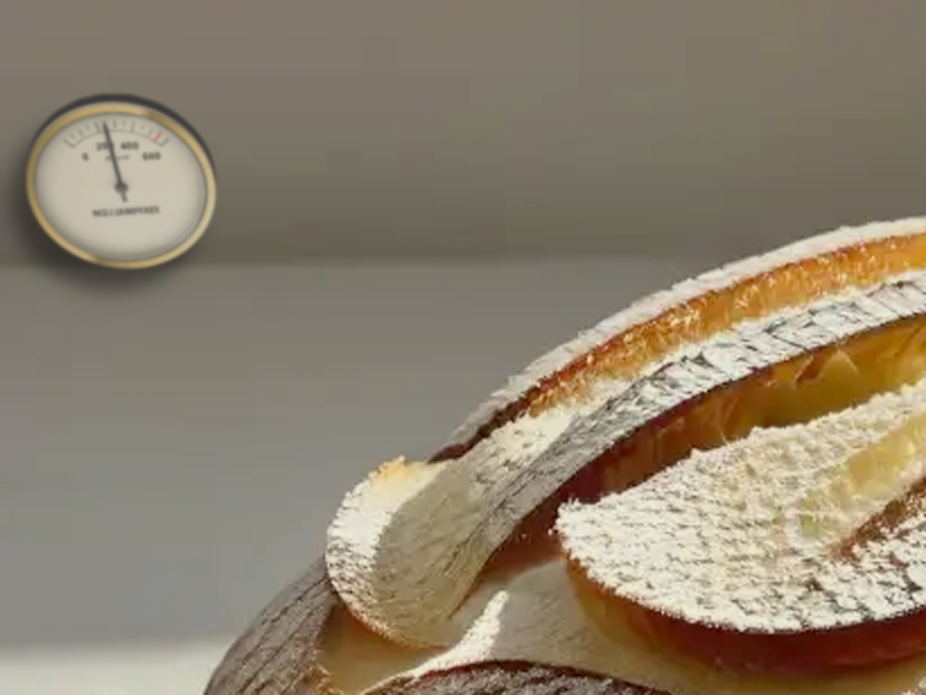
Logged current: **250** mA
